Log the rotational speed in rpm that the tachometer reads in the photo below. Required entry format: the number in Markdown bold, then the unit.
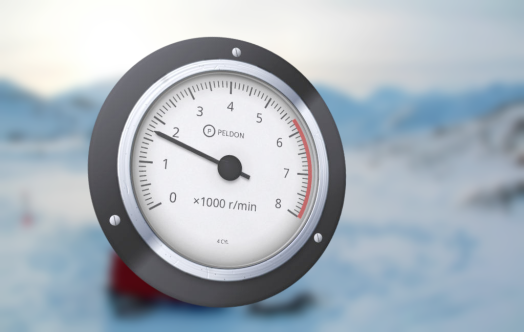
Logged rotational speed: **1700** rpm
